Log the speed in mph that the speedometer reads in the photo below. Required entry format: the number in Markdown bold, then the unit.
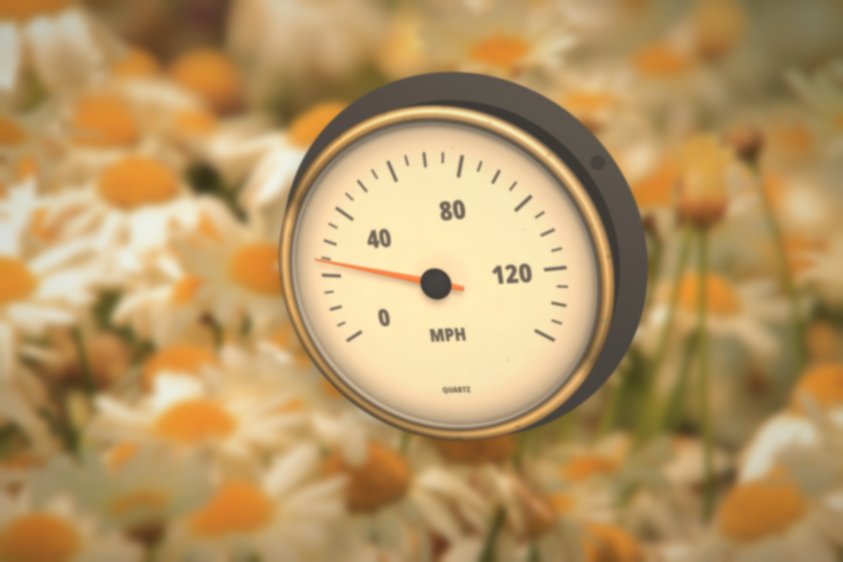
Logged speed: **25** mph
